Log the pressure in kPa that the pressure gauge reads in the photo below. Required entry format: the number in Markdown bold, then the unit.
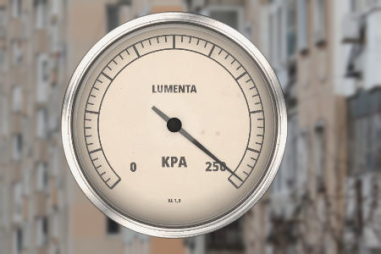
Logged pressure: **245** kPa
